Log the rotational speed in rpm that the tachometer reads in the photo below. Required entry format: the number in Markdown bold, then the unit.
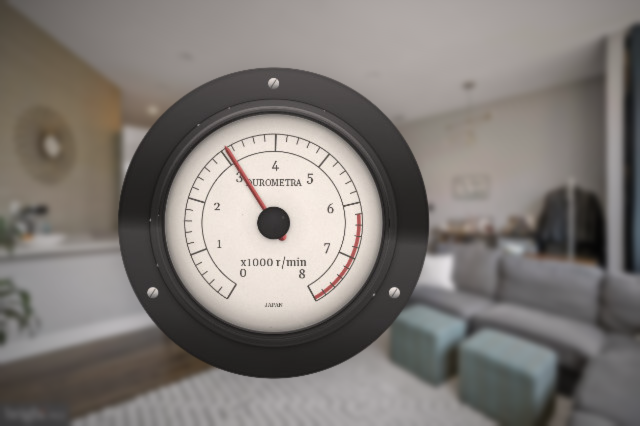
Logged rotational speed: **3100** rpm
